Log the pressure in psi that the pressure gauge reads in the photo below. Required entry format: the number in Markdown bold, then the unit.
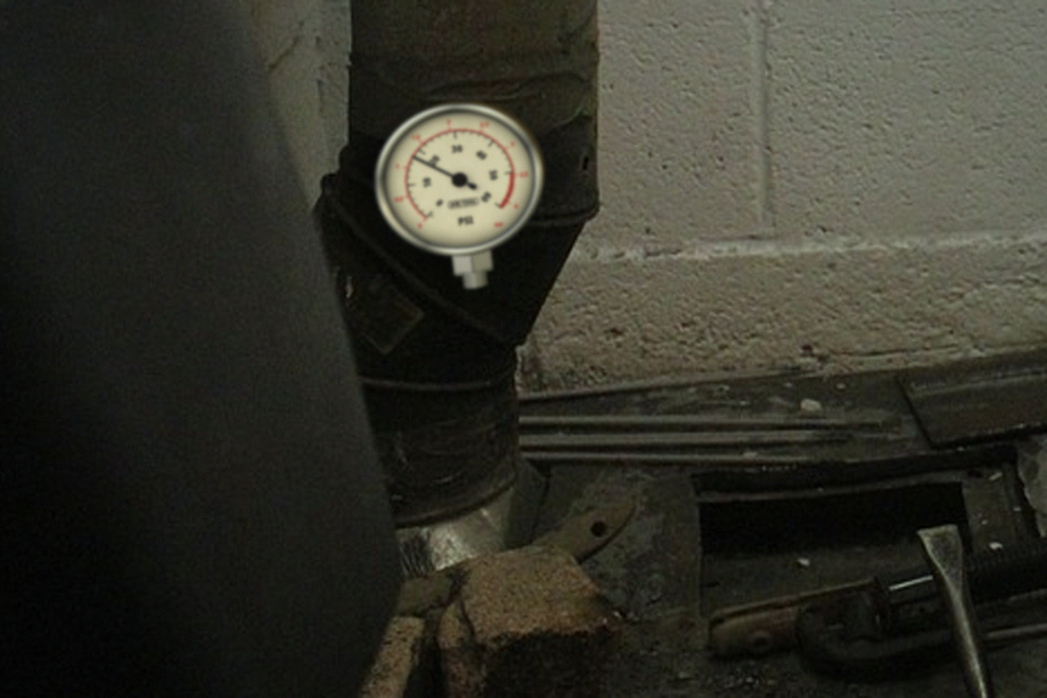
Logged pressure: **18** psi
